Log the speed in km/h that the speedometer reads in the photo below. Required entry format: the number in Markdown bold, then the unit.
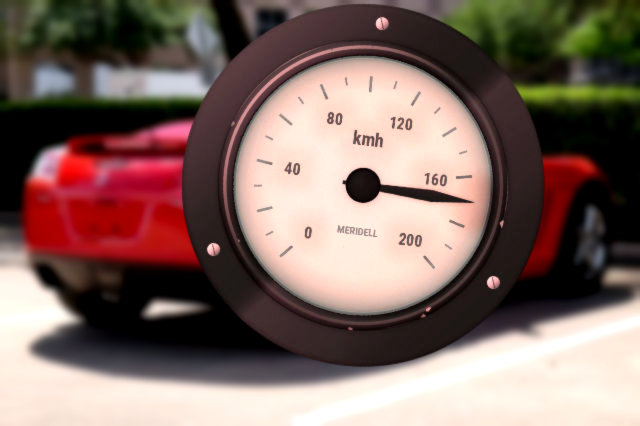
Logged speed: **170** km/h
